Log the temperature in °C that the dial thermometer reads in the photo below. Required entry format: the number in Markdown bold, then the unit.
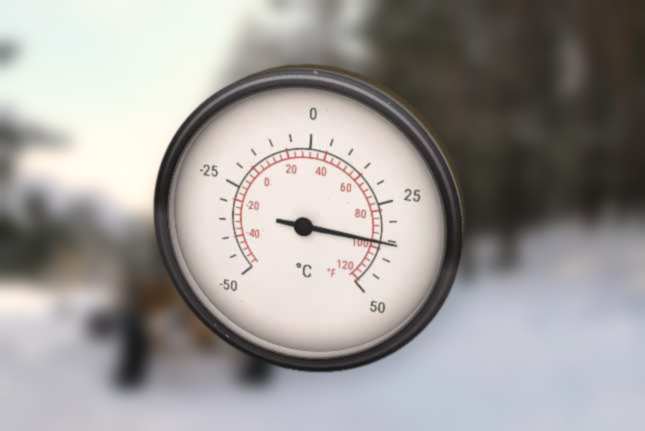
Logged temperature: **35** °C
